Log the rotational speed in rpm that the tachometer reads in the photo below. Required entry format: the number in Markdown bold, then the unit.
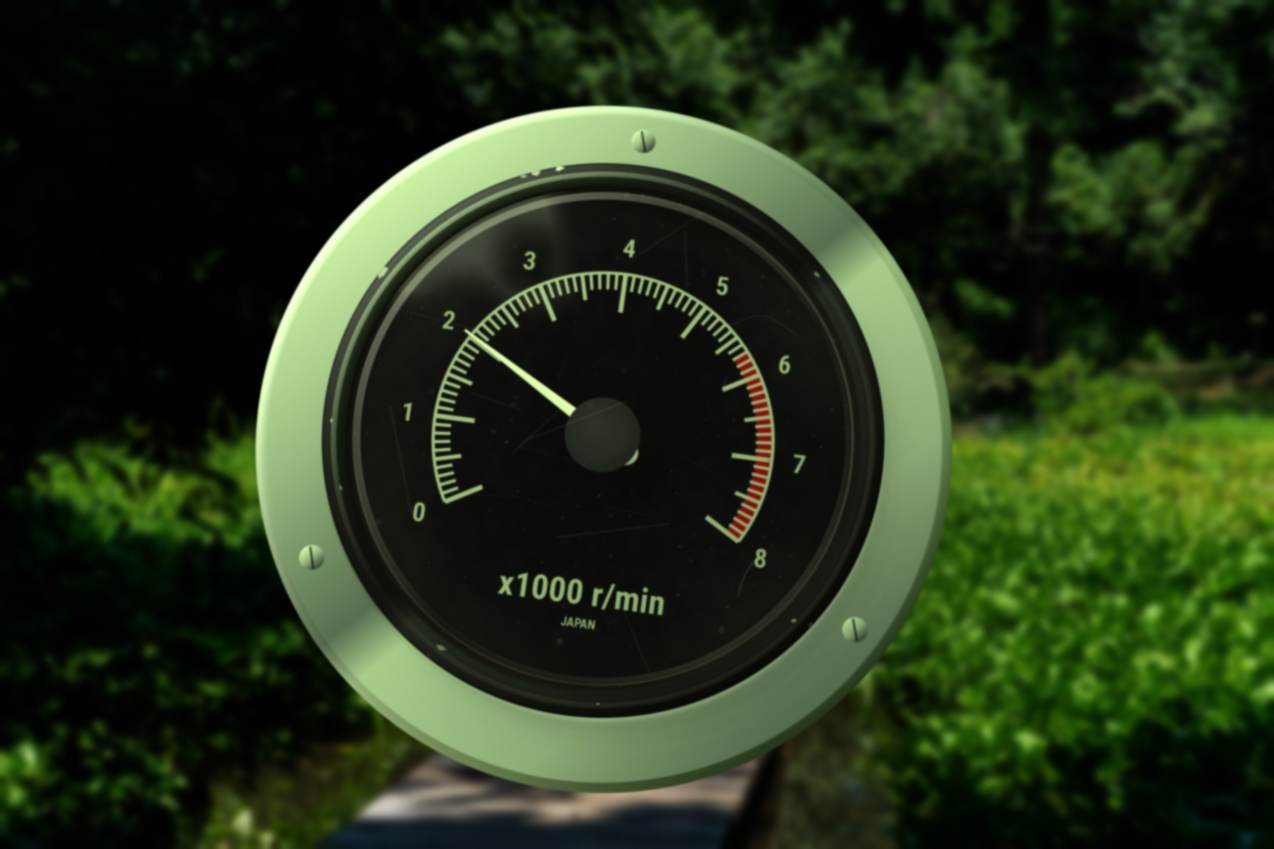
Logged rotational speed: **2000** rpm
